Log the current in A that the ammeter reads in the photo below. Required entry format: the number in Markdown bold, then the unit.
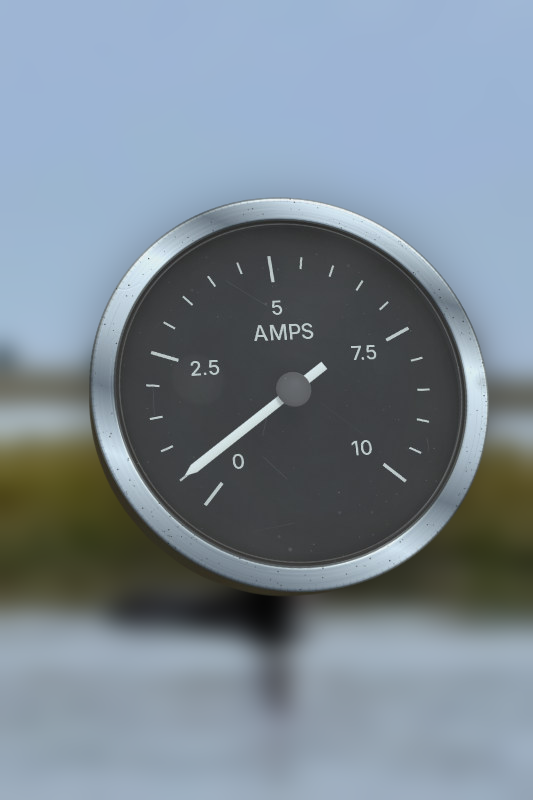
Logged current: **0.5** A
